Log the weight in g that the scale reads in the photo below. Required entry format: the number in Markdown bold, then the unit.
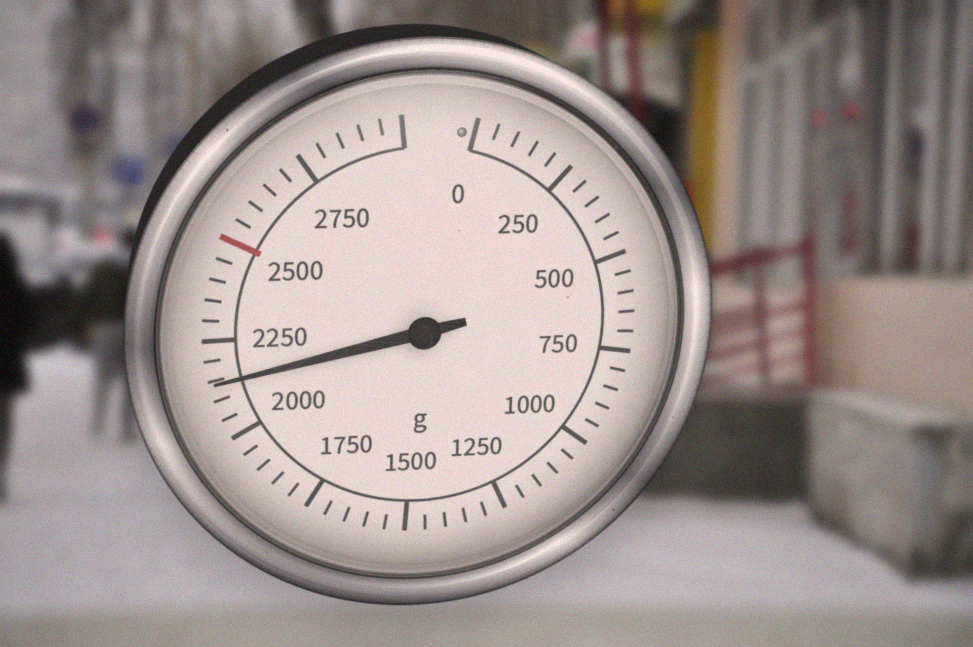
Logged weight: **2150** g
